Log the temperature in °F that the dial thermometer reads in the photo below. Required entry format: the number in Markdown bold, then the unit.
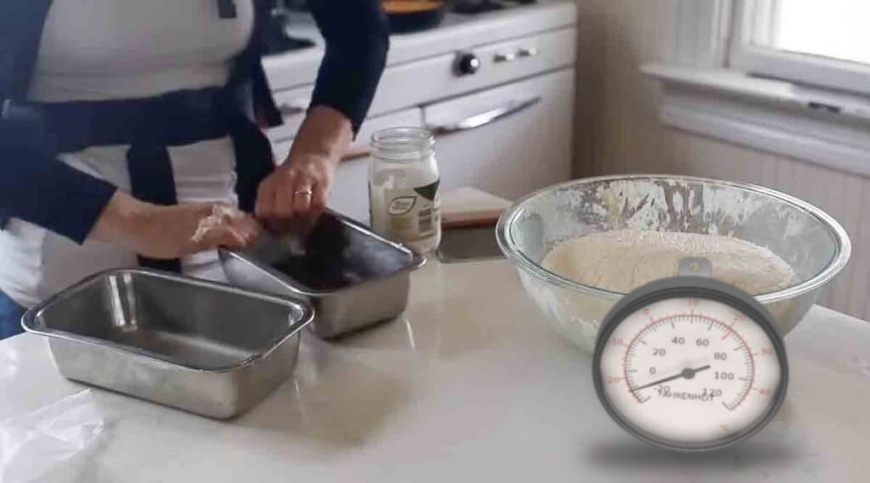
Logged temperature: **-10** °F
